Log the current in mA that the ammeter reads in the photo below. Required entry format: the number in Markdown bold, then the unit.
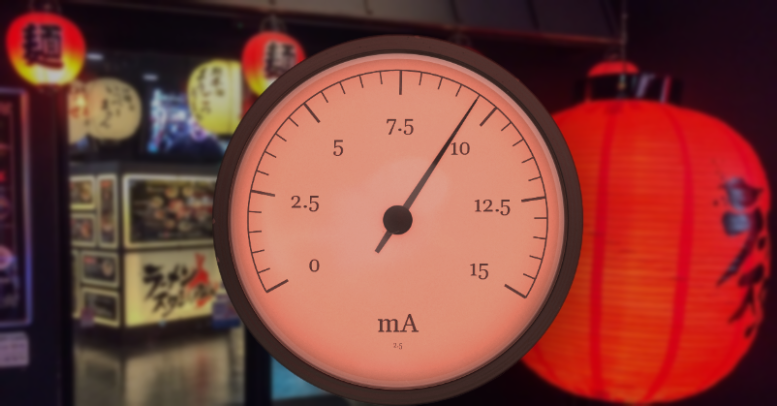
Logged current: **9.5** mA
